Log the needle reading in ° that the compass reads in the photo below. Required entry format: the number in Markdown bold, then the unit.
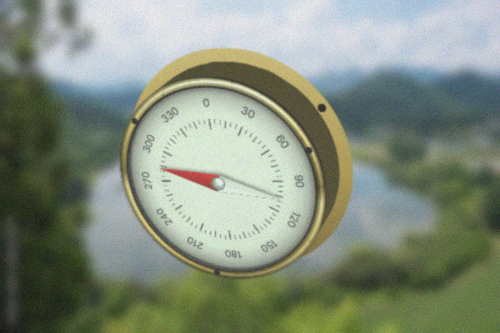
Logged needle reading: **285** °
